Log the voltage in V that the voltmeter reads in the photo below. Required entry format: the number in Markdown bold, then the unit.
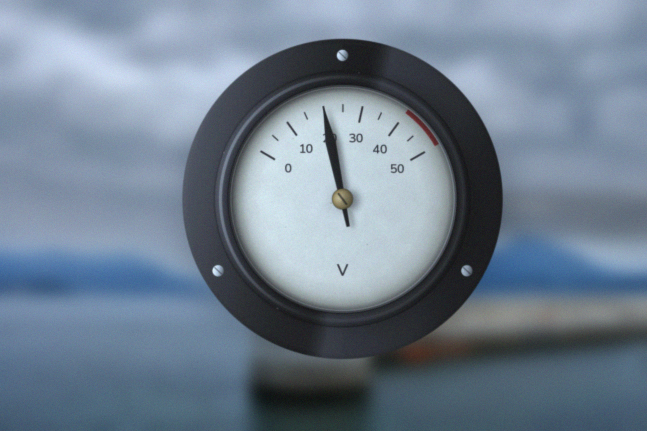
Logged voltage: **20** V
